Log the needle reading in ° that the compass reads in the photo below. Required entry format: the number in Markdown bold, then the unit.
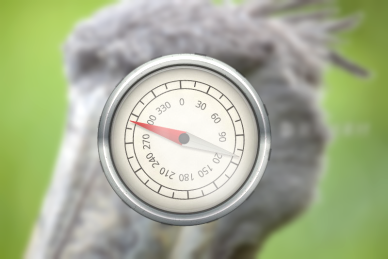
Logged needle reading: **292.5** °
